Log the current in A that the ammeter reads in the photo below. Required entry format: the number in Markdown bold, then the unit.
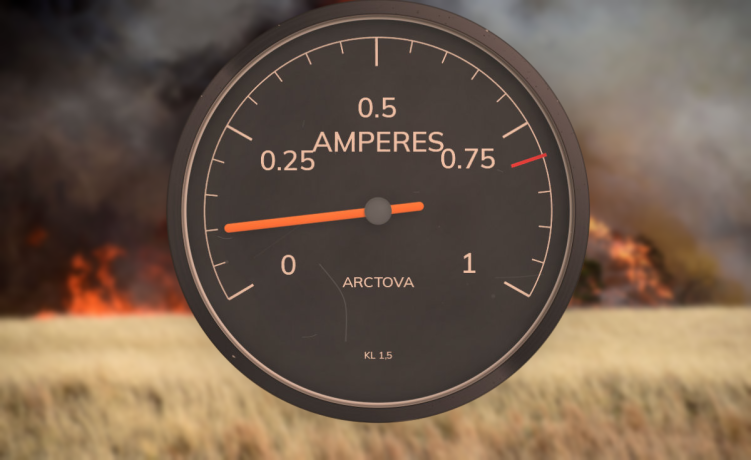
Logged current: **0.1** A
